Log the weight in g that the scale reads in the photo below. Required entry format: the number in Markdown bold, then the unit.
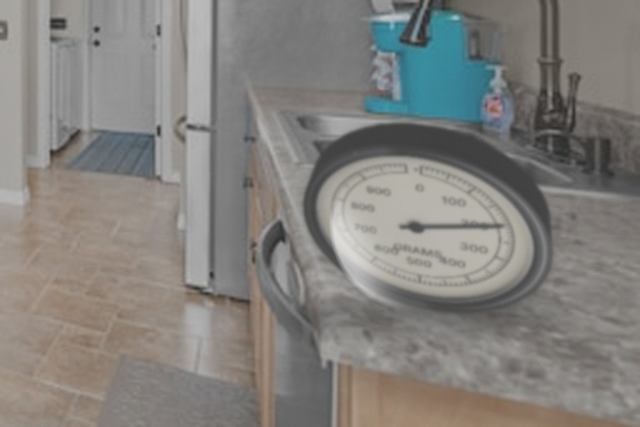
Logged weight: **200** g
